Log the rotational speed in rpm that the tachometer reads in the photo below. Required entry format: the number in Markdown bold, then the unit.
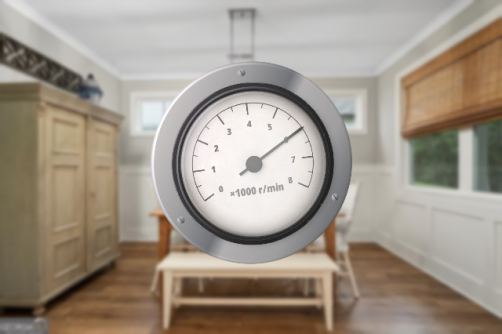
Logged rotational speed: **6000** rpm
